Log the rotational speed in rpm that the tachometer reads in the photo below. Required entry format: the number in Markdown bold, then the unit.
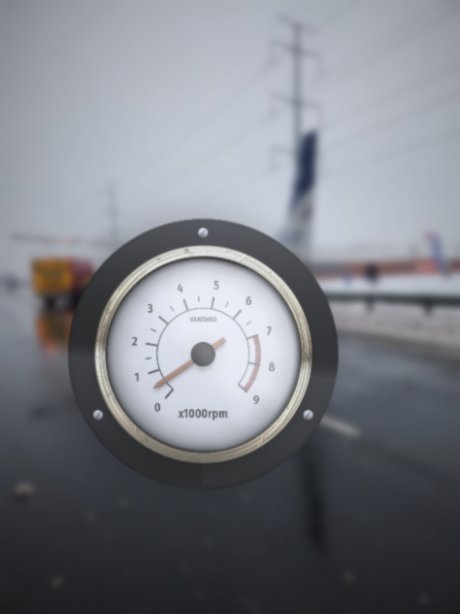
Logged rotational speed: **500** rpm
